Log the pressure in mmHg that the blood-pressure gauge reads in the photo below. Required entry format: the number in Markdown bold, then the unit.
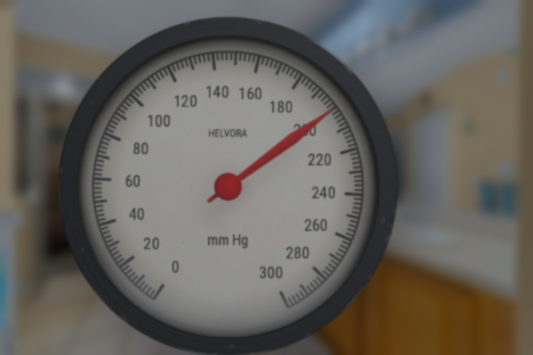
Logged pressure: **200** mmHg
